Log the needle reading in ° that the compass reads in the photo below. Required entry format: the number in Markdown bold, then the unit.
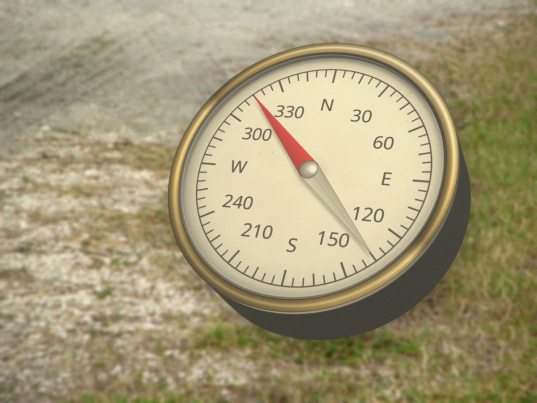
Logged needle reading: **315** °
